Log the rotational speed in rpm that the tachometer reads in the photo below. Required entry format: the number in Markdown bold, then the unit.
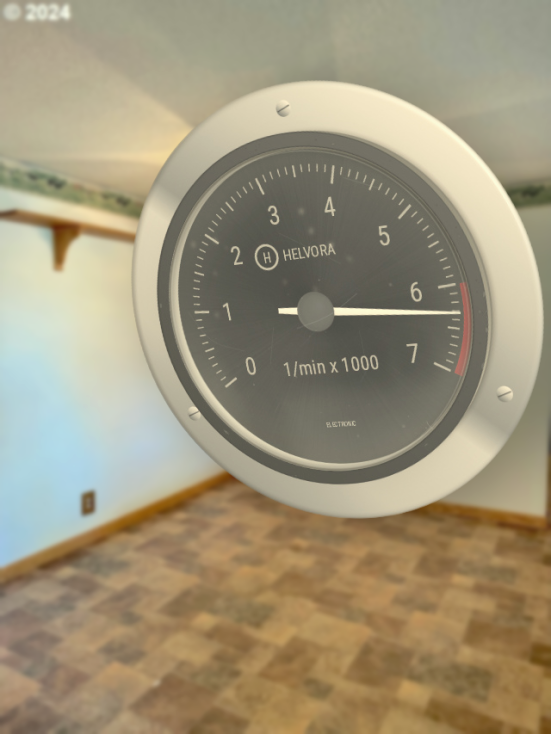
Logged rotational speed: **6300** rpm
